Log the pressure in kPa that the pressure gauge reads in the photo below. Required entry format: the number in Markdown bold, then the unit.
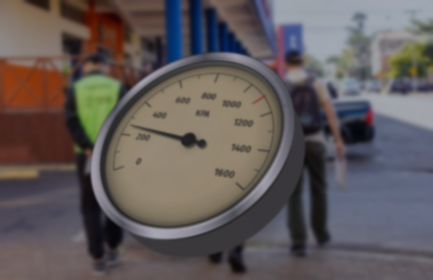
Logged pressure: **250** kPa
